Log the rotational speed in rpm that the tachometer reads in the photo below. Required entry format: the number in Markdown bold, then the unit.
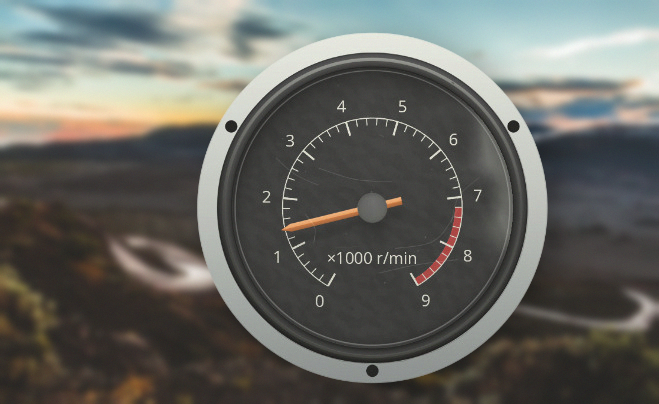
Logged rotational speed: **1400** rpm
